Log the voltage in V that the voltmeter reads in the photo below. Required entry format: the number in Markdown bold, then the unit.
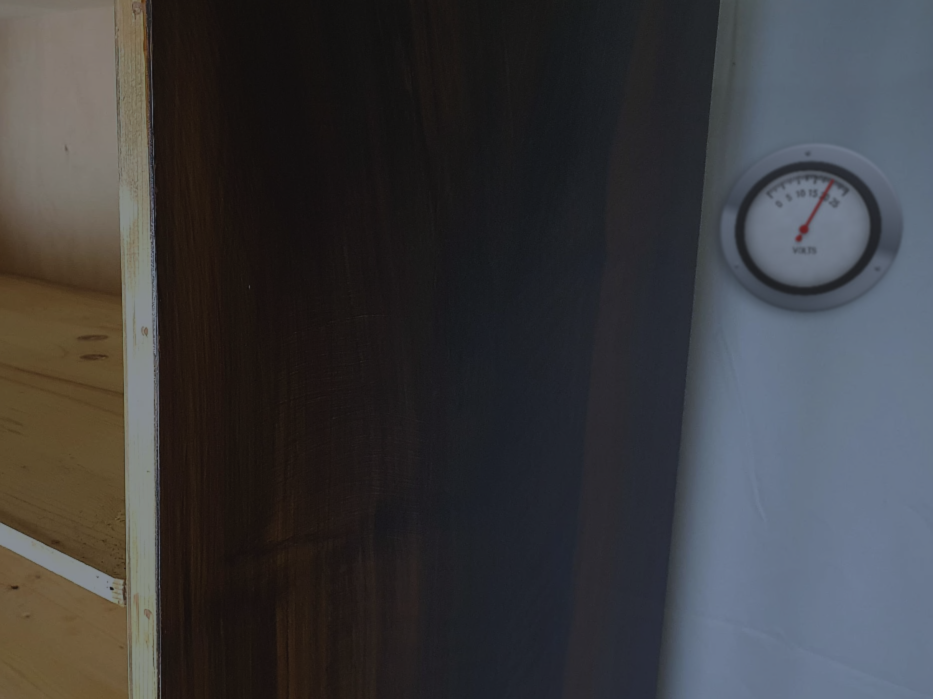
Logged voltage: **20** V
